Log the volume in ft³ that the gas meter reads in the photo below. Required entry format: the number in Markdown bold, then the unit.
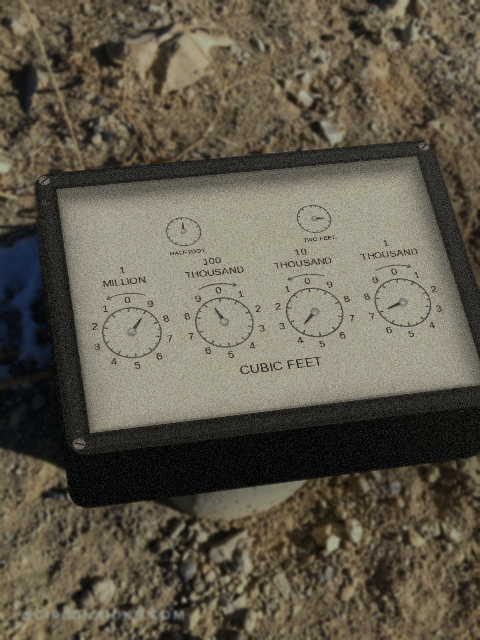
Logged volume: **893700** ft³
